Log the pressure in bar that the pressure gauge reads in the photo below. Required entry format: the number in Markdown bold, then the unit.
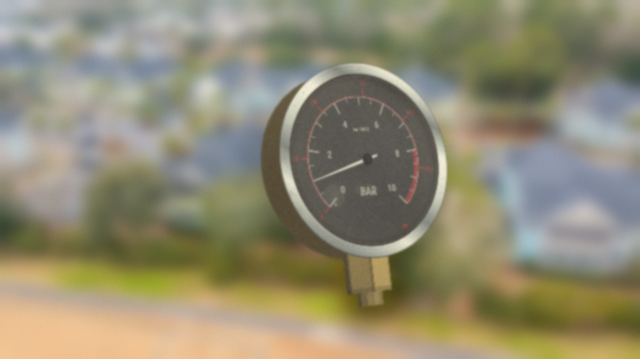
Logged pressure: **1** bar
